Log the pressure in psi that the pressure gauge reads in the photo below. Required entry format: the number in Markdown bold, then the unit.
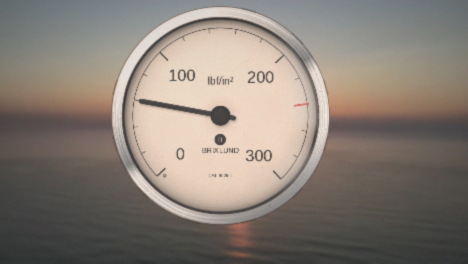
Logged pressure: **60** psi
